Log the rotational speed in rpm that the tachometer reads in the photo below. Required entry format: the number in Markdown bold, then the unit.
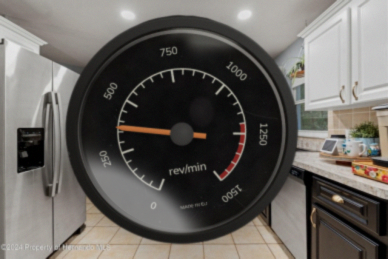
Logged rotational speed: **375** rpm
